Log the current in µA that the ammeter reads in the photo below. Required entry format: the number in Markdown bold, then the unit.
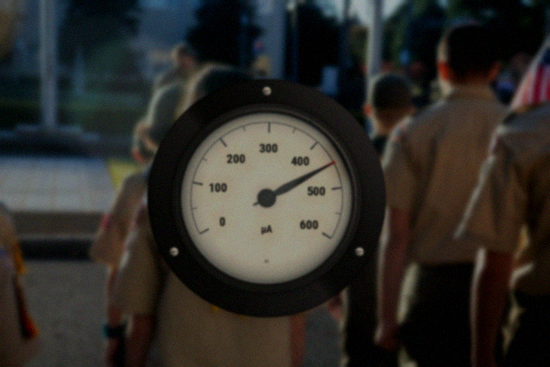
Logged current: **450** µA
